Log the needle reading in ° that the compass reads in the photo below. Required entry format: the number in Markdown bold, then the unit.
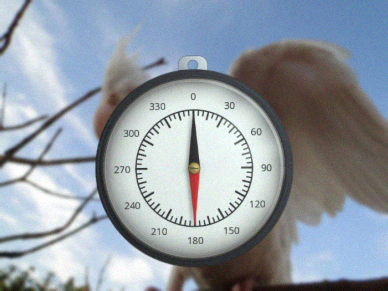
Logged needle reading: **180** °
